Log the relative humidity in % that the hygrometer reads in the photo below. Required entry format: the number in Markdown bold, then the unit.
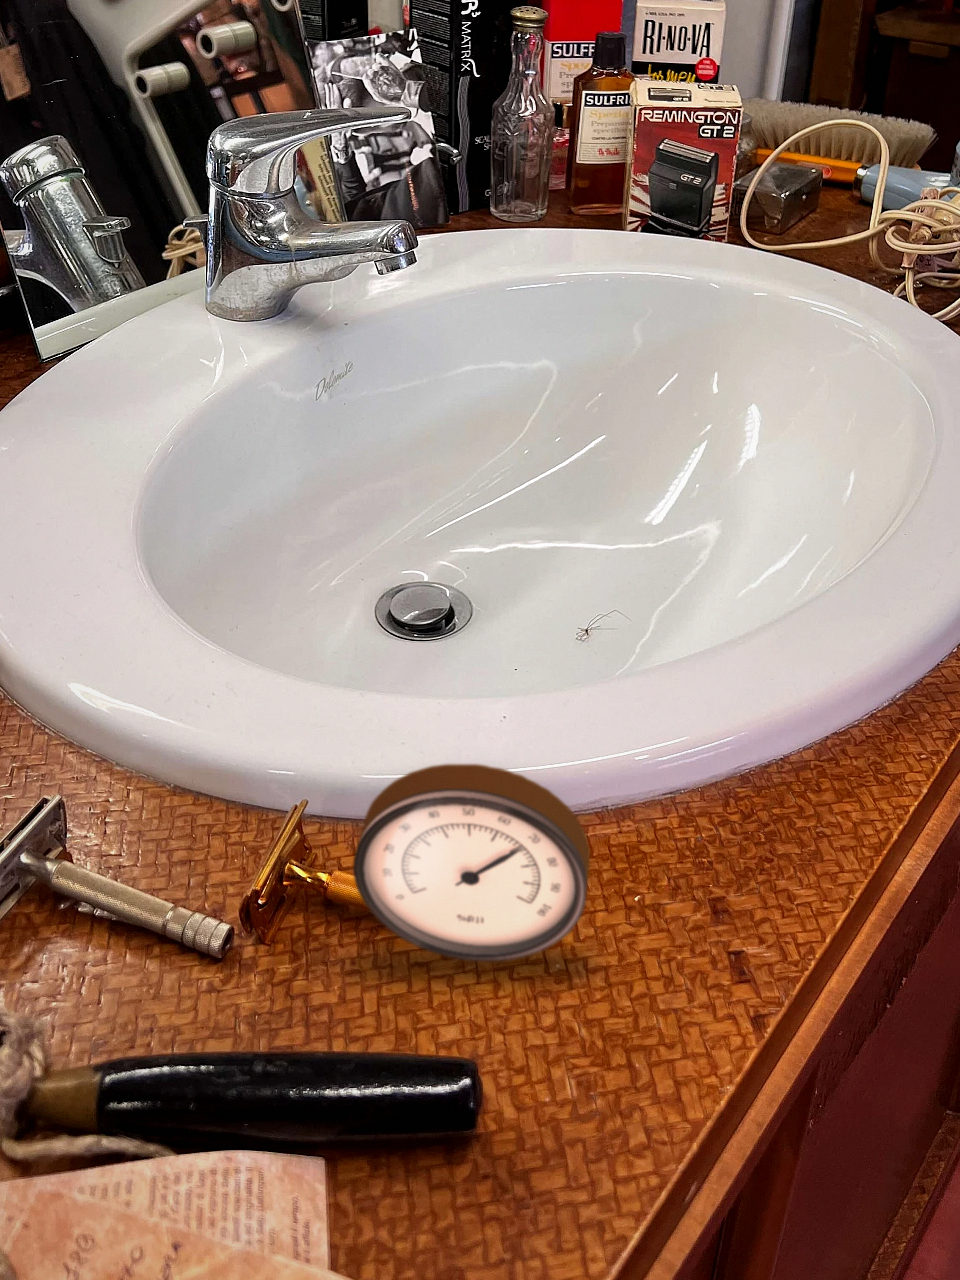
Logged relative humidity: **70** %
